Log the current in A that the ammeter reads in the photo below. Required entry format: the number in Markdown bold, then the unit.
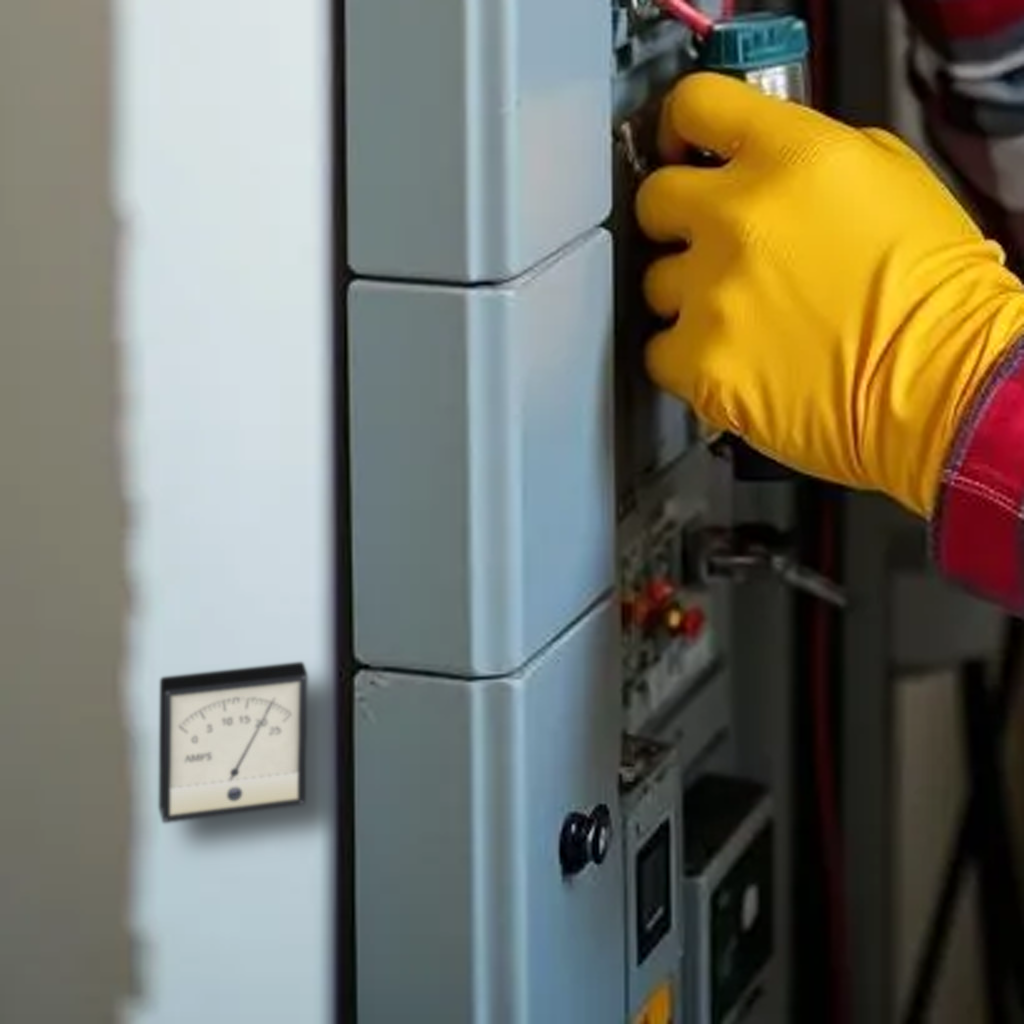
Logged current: **20** A
